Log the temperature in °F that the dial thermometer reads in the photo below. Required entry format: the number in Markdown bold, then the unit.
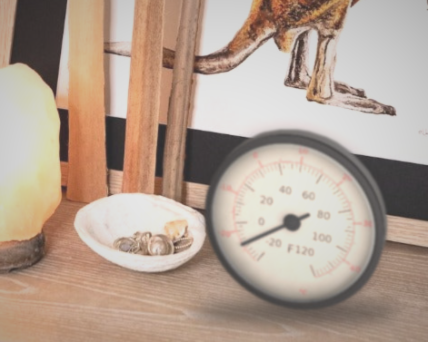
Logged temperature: **-10** °F
